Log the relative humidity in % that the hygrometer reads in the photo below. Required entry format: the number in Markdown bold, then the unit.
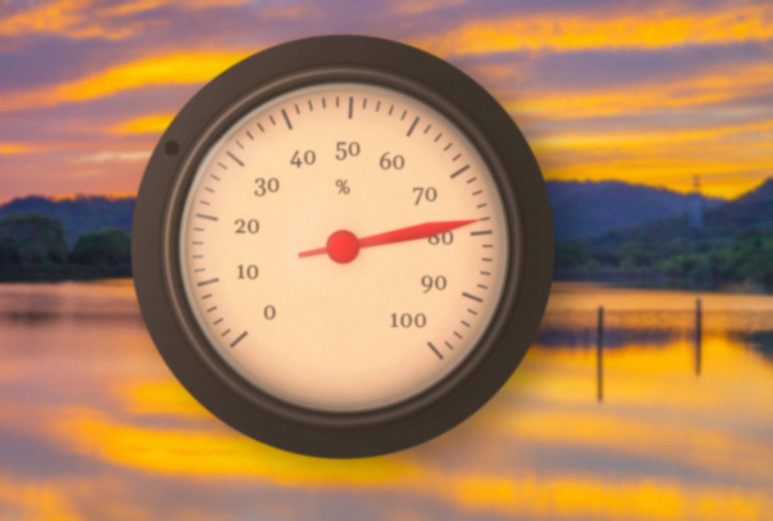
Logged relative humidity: **78** %
